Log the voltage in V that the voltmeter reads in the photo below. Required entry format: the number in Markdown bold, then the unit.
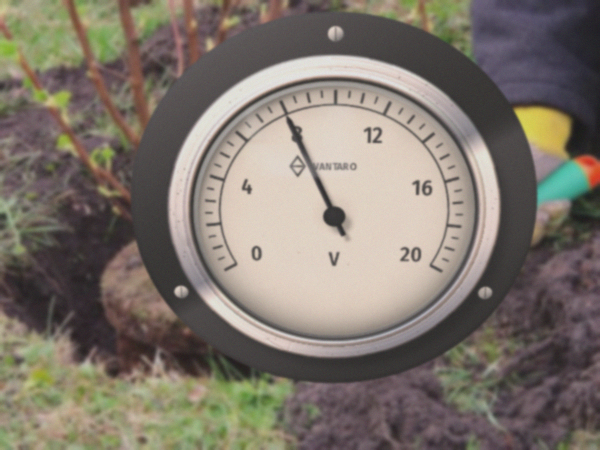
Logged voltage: **8** V
